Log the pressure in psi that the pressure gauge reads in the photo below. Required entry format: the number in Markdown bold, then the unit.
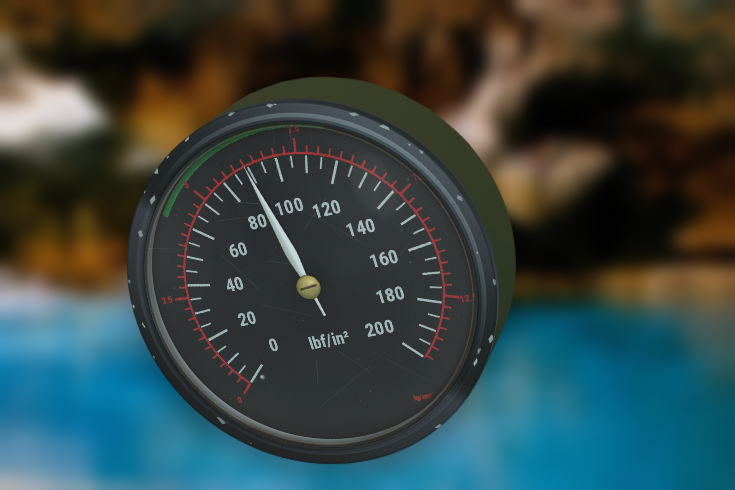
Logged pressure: **90** psi
